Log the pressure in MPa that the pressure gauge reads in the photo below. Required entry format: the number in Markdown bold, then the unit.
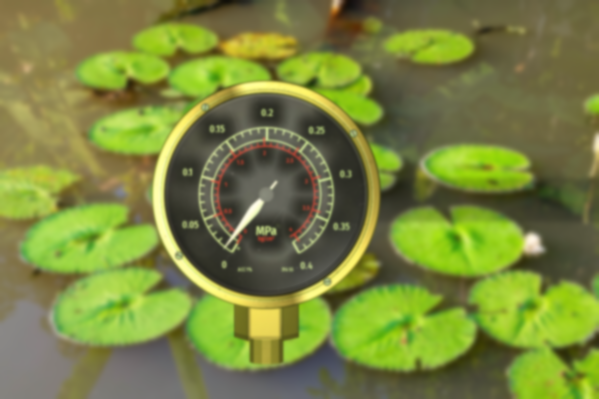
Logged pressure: **0.01** MPa
